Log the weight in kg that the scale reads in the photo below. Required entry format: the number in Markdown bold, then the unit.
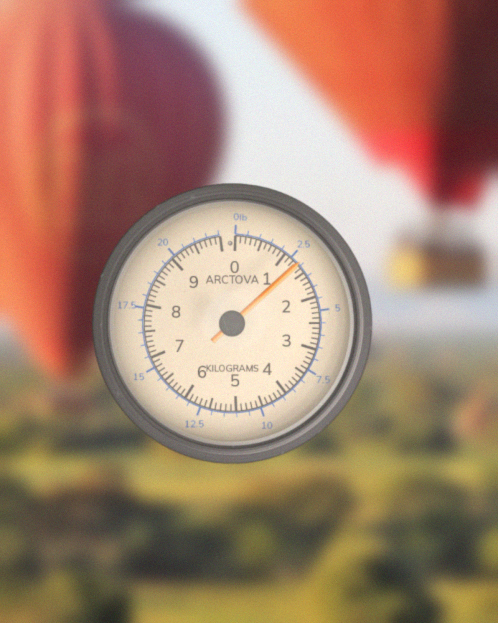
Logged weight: **1.3** kg
